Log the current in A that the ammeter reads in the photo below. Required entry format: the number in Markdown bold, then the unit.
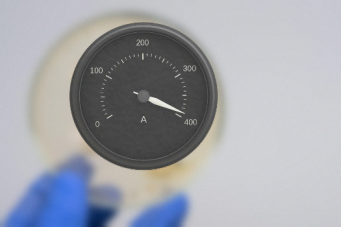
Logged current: **390** A
